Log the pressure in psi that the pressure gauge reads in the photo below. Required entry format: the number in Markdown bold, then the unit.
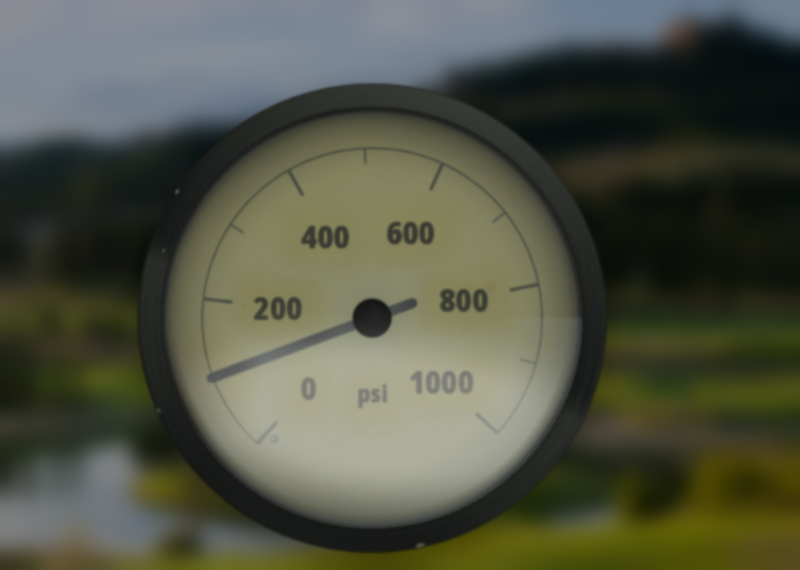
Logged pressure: **100** psi
